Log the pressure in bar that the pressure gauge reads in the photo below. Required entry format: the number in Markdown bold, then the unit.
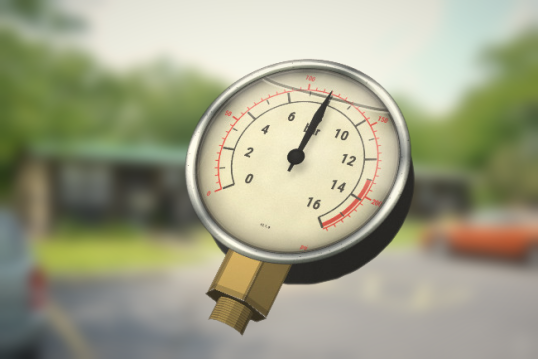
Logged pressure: **8** bar
